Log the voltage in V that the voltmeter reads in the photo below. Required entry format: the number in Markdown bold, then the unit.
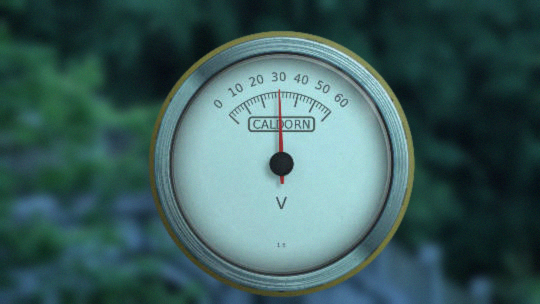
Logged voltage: **30** V
